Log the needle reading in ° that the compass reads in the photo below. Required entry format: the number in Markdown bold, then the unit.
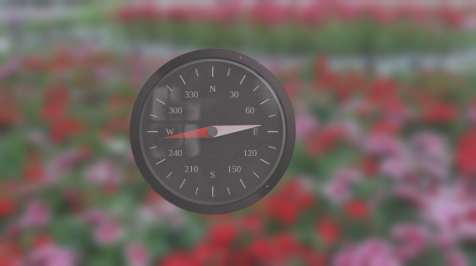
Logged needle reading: **262.5** °
